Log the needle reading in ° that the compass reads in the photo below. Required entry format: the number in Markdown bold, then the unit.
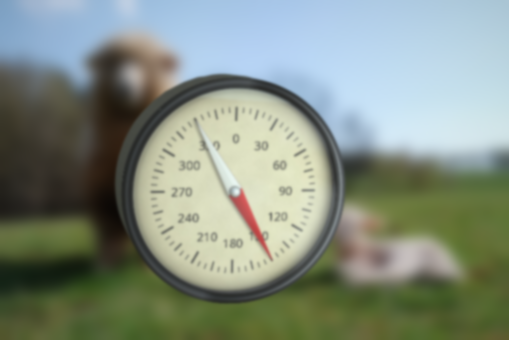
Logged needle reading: **150** °
